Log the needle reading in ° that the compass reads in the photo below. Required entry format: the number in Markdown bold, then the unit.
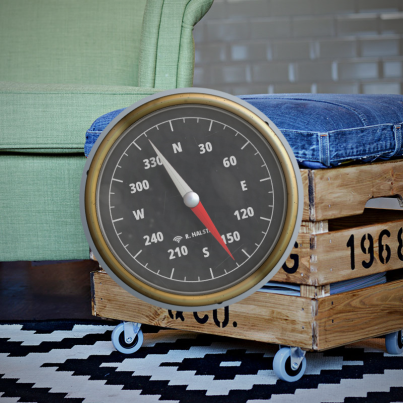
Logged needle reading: **160** °
